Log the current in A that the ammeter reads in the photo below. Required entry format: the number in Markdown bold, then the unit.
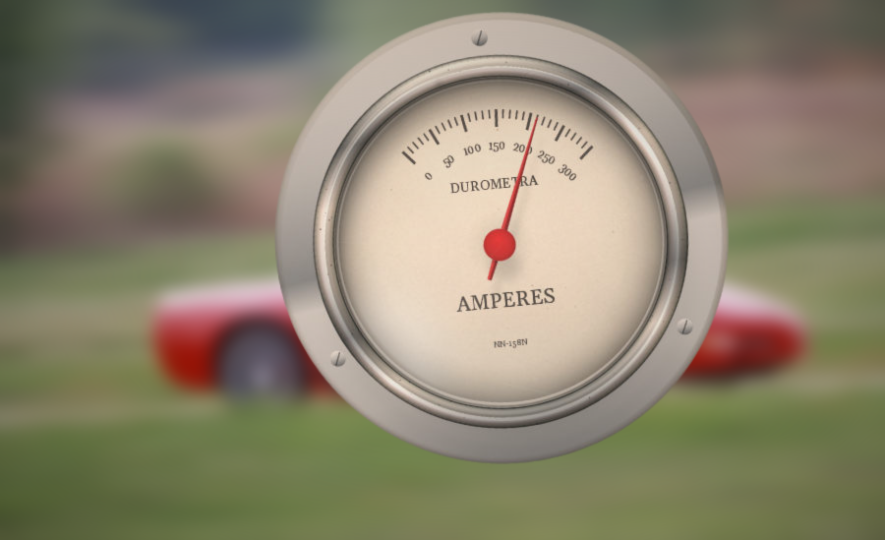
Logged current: **210** A
